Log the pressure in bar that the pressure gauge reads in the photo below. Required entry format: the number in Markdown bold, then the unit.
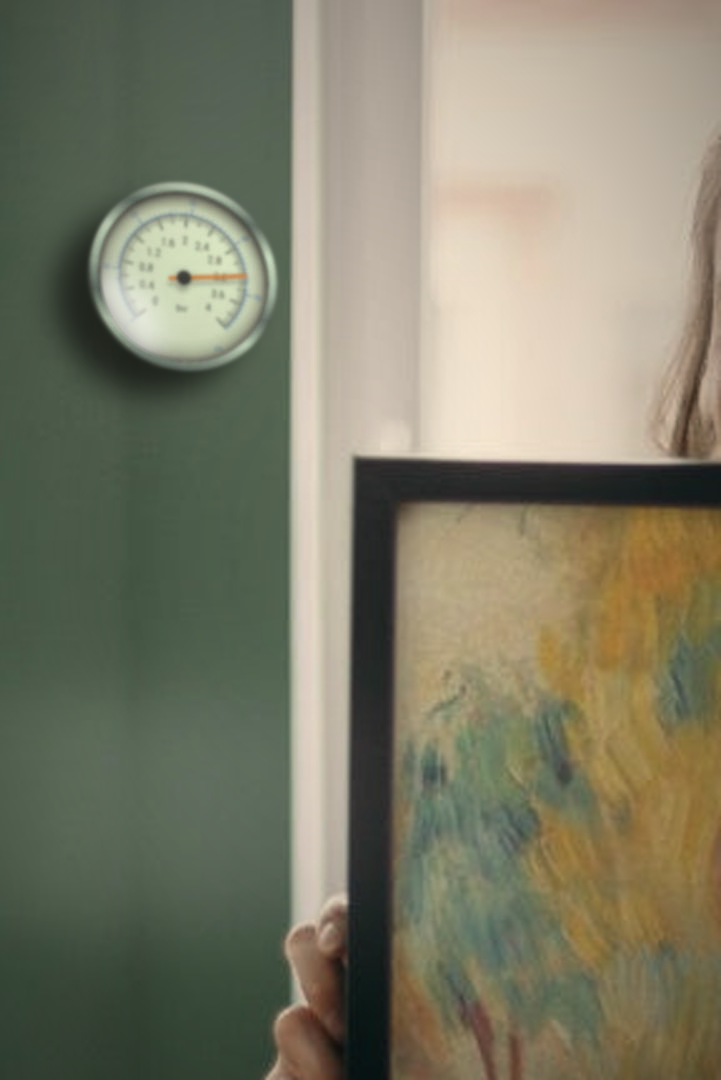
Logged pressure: **3.2** bar
